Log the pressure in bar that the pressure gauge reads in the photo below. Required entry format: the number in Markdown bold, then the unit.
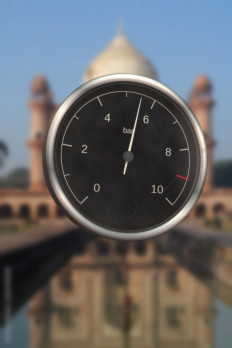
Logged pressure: **5.5** bar
